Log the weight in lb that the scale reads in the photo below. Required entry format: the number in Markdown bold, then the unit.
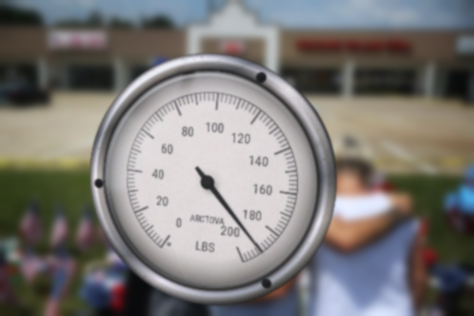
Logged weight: **190** lb
